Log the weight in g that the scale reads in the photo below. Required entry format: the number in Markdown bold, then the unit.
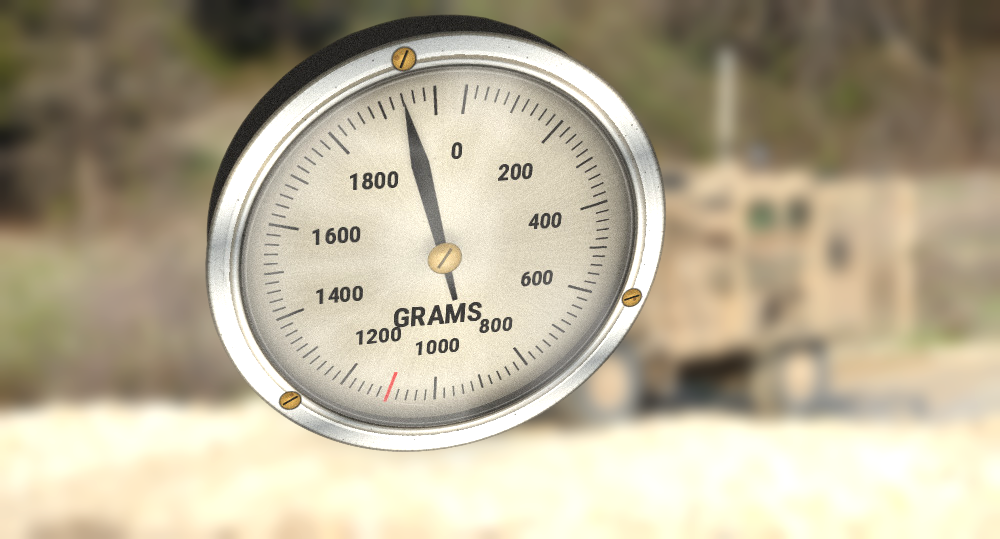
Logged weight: **1940** g
